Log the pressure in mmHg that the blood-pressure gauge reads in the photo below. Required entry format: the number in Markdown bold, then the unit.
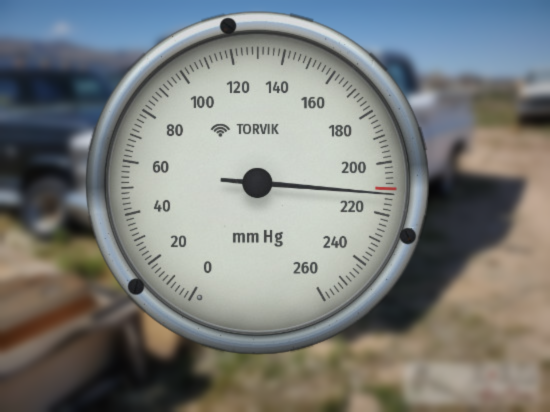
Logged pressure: **212** mmHg
